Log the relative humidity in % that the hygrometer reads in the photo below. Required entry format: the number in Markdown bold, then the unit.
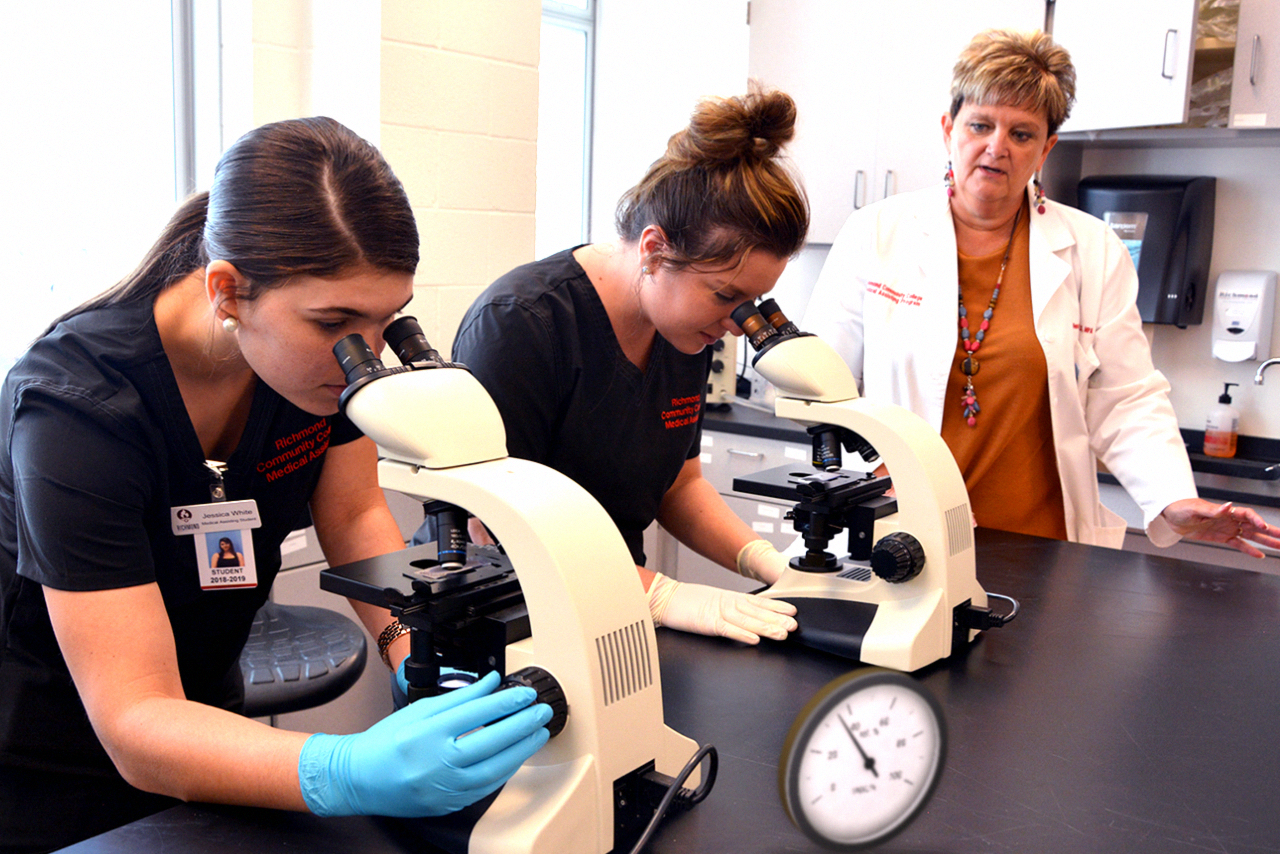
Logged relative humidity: **35** %
